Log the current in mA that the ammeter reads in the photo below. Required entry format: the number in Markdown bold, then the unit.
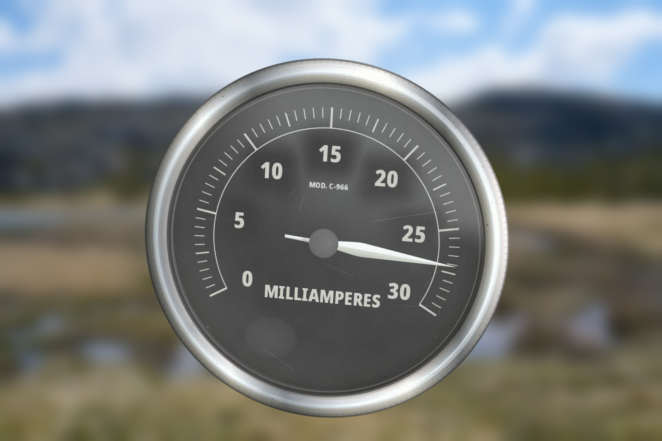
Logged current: **27** mA
